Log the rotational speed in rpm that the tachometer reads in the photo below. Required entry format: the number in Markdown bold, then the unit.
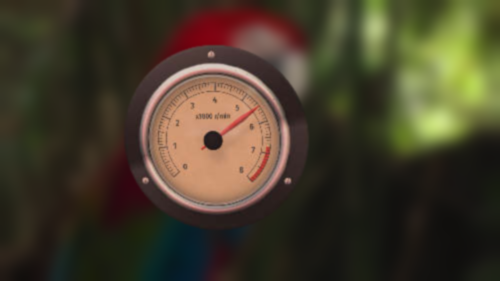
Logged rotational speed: **5500** rpm
